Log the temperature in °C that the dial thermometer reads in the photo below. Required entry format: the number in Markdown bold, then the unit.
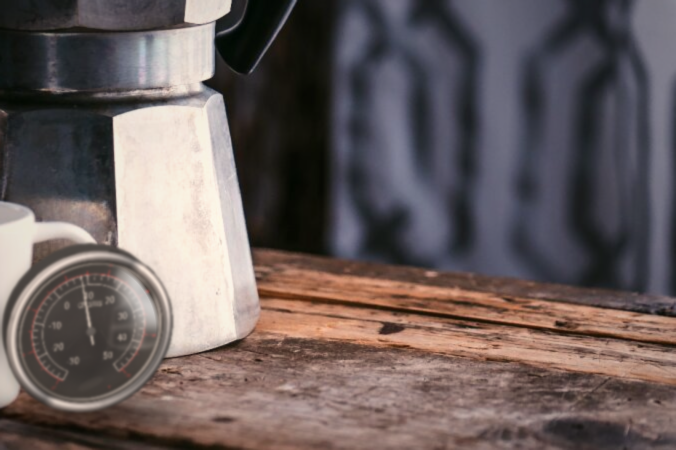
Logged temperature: **8** °C
